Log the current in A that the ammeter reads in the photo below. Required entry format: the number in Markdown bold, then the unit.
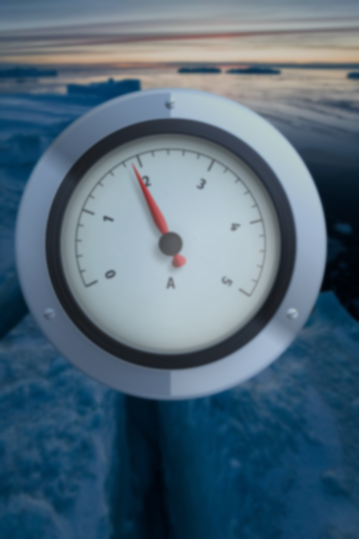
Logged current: **1.9** A
